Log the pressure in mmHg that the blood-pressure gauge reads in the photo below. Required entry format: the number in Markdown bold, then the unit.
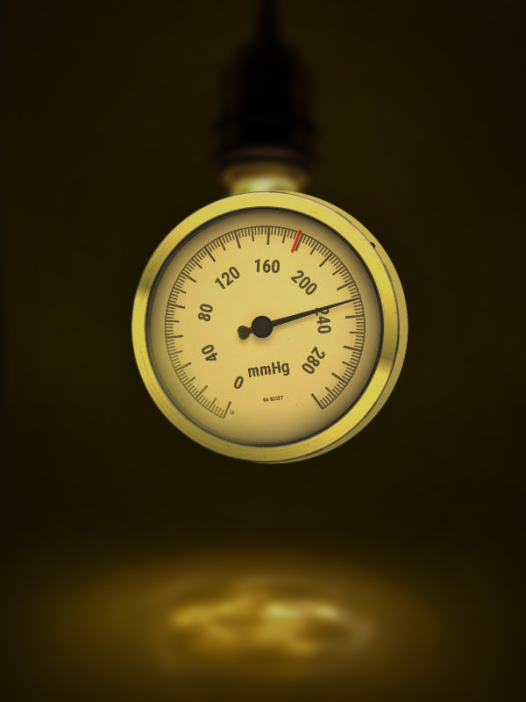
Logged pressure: **230** mmHg
